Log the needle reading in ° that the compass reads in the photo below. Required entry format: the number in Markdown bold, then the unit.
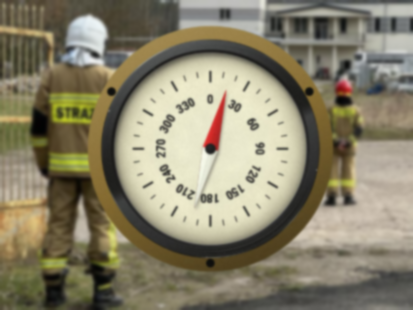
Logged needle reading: **15** °
